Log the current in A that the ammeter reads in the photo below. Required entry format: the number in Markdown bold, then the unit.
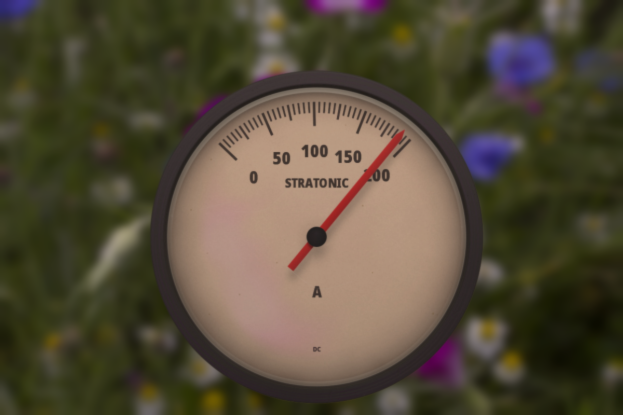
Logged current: **190** A
